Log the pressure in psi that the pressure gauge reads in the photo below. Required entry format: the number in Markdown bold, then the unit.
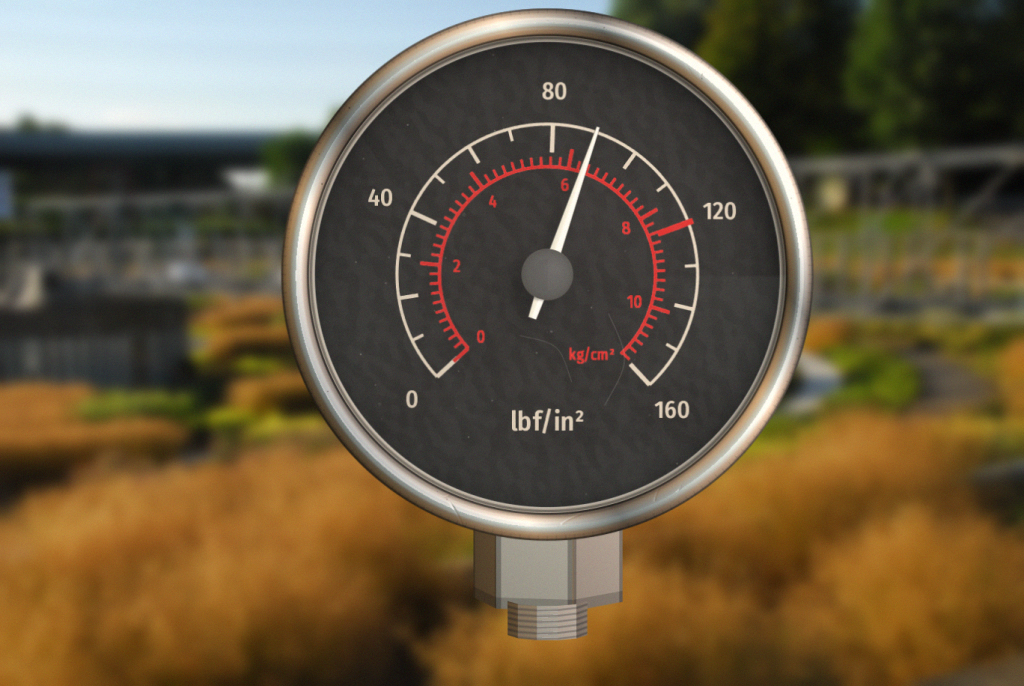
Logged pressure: **90** psi
